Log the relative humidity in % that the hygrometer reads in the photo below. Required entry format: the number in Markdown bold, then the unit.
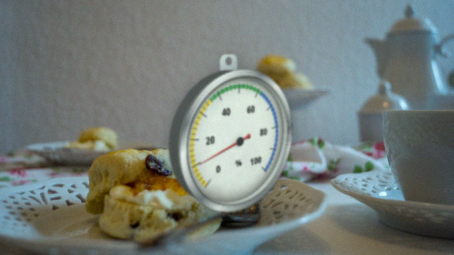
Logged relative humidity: **10** %
